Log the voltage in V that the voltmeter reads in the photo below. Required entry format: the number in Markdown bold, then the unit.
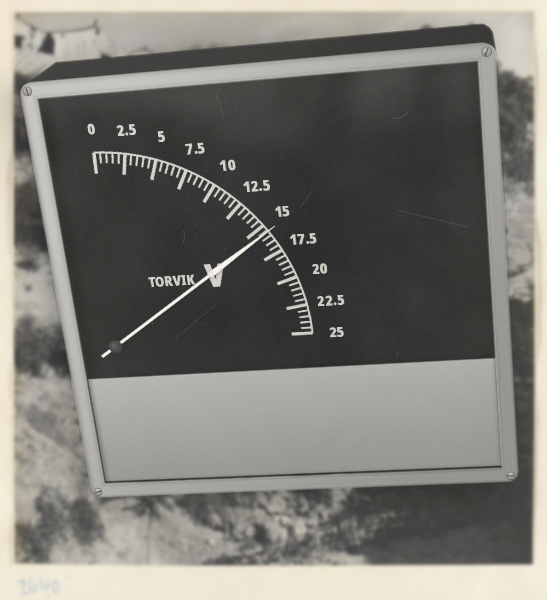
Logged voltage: **15.5** V
